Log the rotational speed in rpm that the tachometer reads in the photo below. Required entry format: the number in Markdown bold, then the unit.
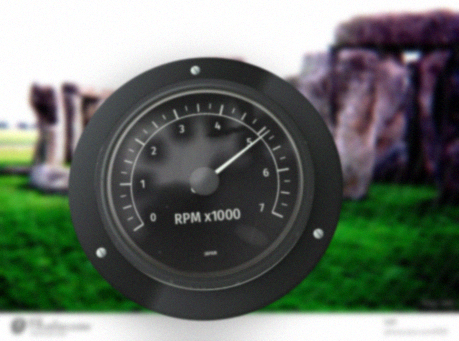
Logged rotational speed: **5125** rpm
